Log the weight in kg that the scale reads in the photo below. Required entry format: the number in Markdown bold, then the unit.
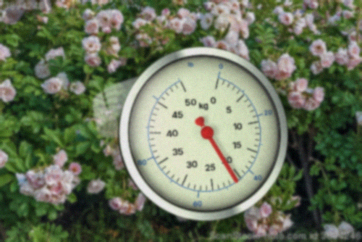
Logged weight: **21** kg
